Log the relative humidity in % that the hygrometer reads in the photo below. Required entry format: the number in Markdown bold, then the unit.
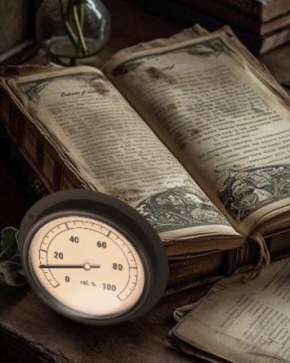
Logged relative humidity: **12** %
